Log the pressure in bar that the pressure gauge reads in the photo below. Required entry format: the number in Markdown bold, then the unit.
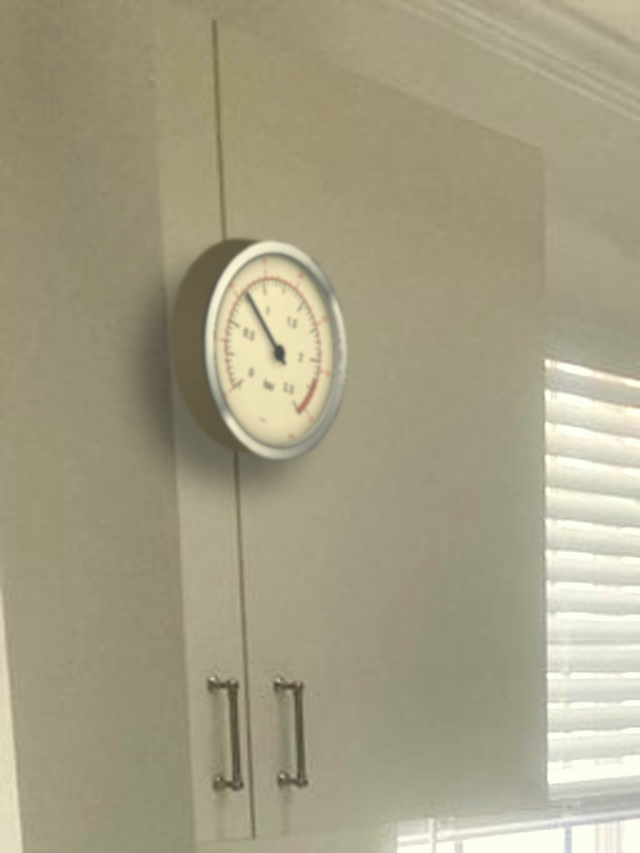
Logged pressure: **0.75** bar
